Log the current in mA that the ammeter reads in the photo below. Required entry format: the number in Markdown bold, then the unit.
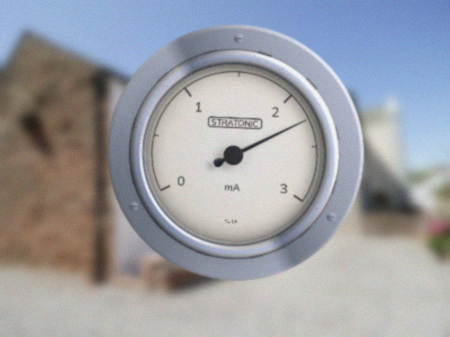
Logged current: **2.25** mA
